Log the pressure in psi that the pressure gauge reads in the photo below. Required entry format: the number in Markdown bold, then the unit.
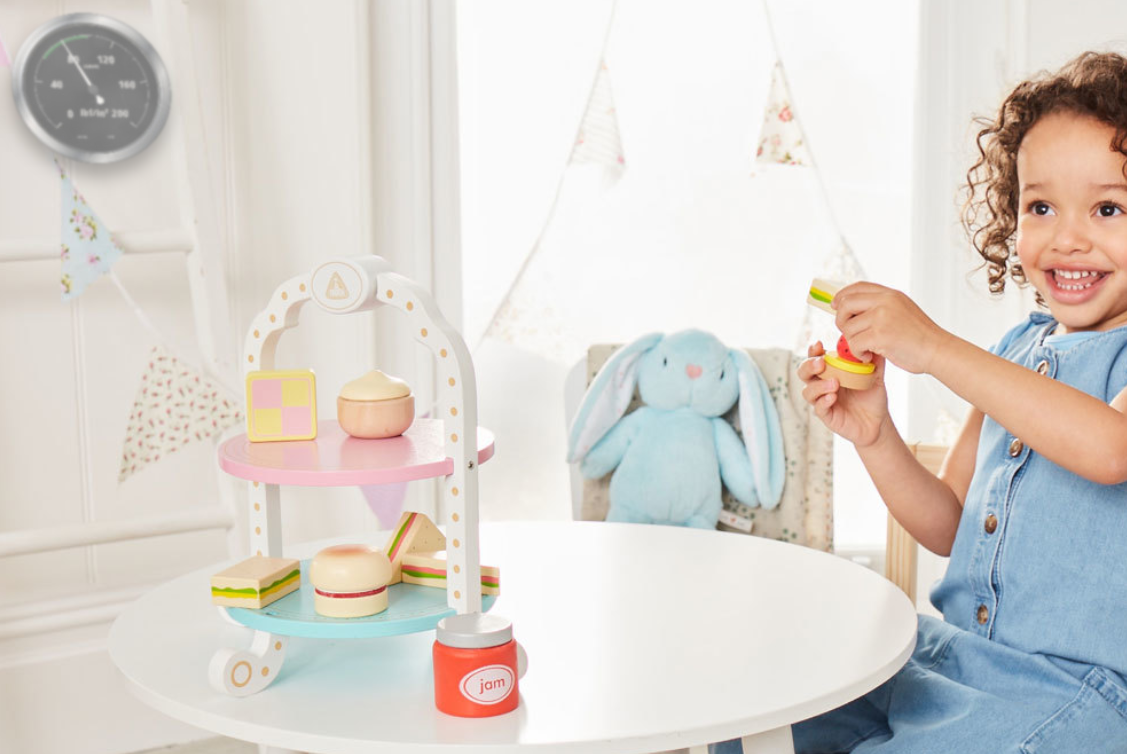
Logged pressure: **80** psi
